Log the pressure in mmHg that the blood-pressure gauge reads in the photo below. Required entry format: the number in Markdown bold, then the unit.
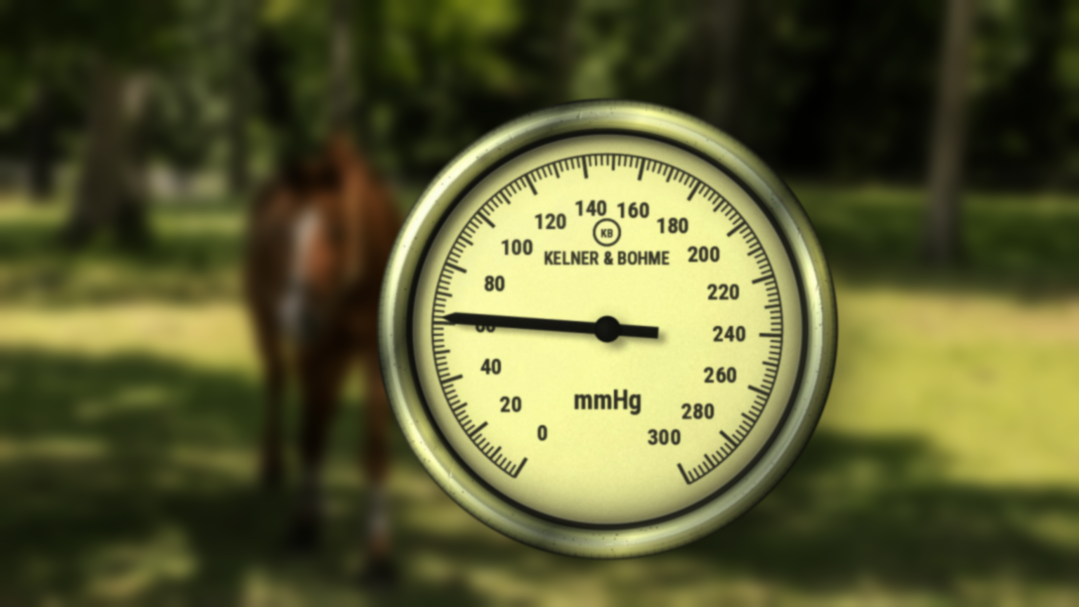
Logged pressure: **62** mmHg
